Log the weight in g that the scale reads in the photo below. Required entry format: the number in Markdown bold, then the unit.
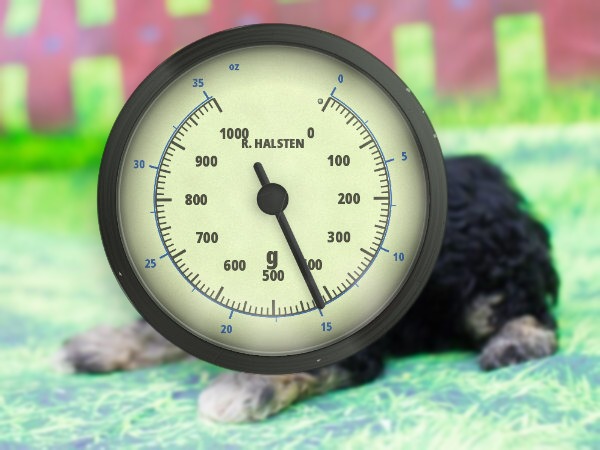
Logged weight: **420** g
